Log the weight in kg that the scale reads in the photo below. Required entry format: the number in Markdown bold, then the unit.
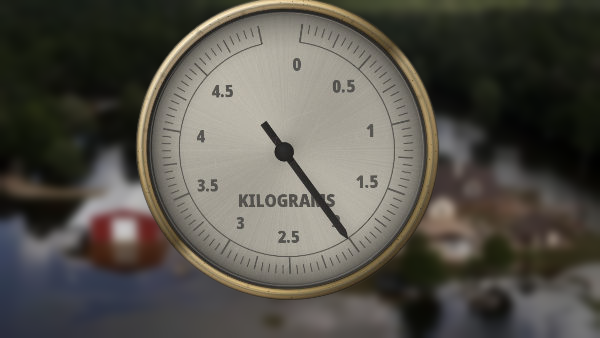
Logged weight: **2** kg
